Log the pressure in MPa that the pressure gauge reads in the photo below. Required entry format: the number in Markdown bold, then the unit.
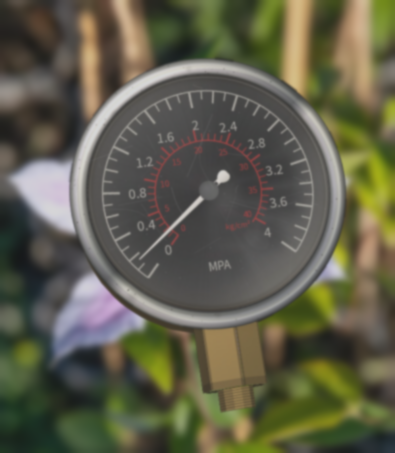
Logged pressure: **0.15** MPa
